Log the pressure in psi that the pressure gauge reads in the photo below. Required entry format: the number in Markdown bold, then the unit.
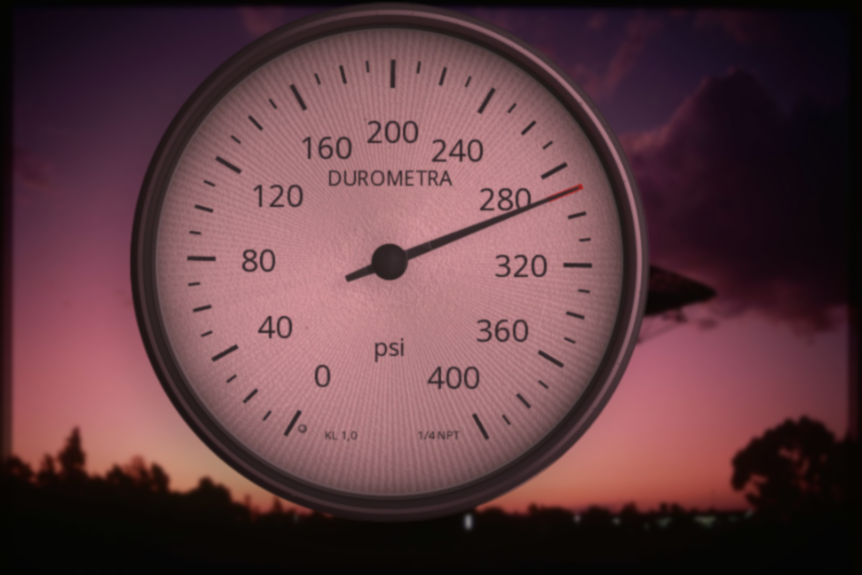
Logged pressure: **290** psi
